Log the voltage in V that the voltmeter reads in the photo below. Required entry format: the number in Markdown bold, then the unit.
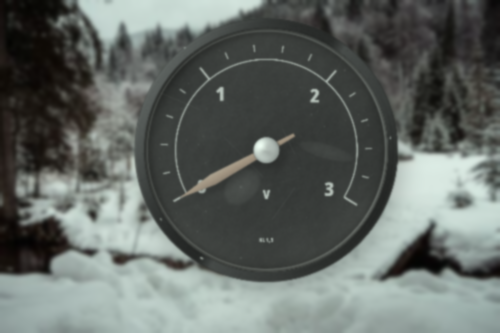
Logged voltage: **0** V
